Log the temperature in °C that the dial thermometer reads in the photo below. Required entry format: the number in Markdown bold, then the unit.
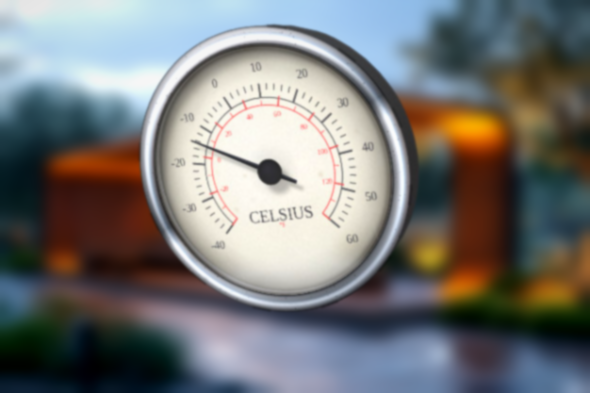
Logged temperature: **-14** °C
